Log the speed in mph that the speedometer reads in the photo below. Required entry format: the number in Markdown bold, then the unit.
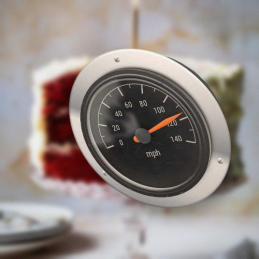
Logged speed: **115** mph
